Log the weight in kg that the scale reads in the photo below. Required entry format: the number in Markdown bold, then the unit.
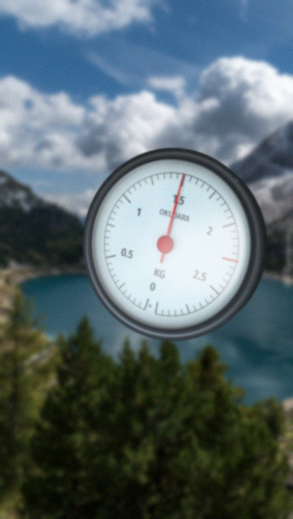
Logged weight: **1.5** kg
